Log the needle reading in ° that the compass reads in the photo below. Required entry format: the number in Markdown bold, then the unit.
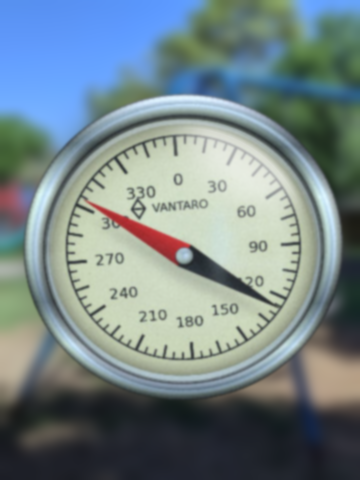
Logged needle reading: **305** °
